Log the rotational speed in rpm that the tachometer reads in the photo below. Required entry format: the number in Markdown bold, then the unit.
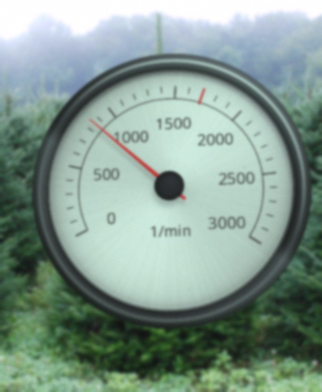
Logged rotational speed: **850** rpm
